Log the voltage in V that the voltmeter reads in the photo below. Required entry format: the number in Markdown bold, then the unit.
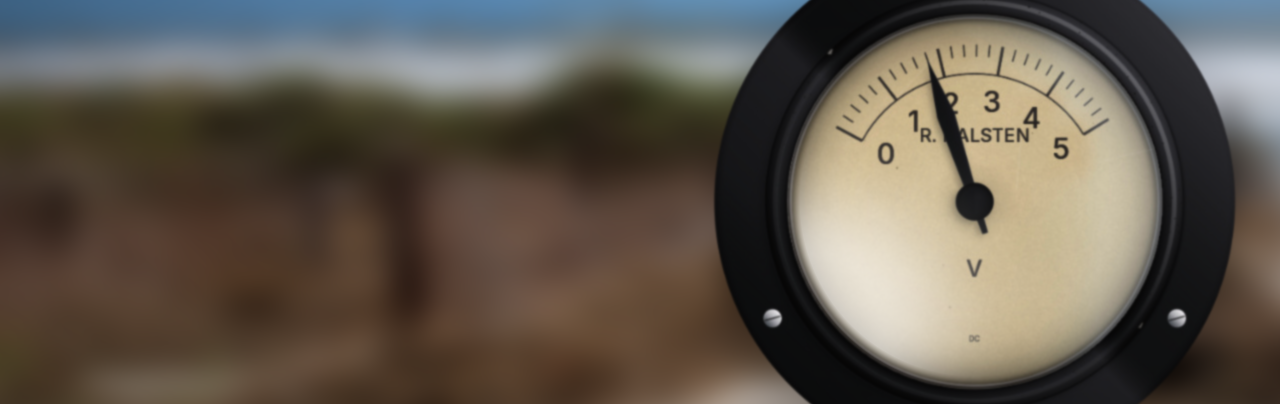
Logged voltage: **1.8** V
